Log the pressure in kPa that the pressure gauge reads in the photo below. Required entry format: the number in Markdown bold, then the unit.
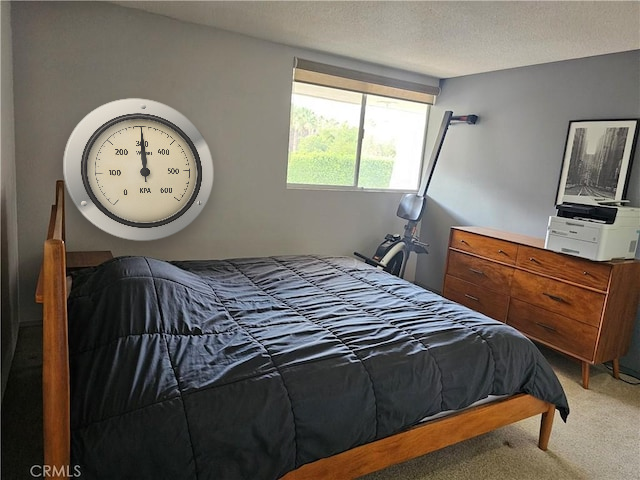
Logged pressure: **300** kPa
